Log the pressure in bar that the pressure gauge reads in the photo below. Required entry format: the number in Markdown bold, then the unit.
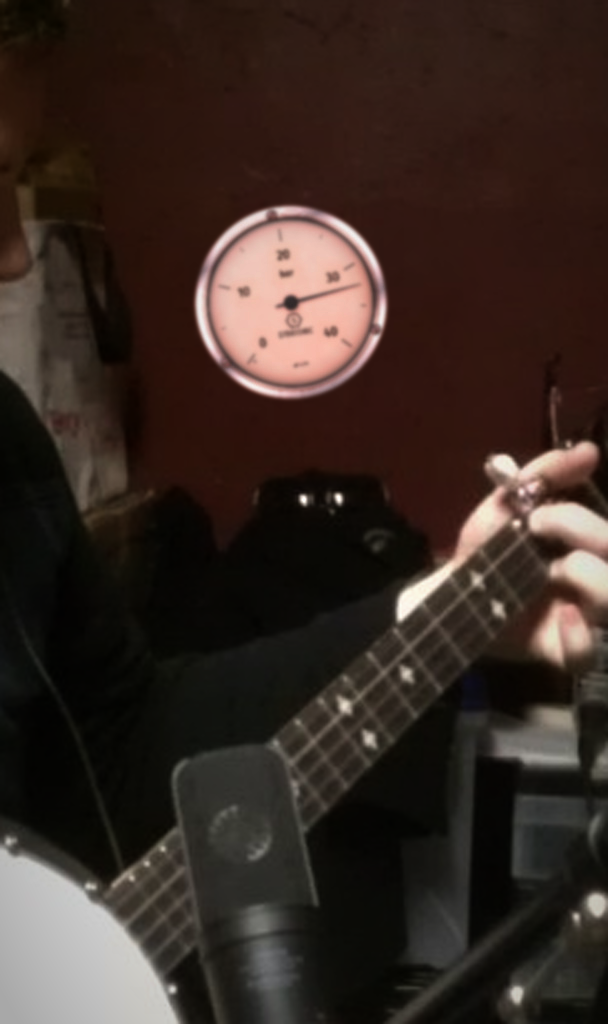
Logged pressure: **32.5** bar
